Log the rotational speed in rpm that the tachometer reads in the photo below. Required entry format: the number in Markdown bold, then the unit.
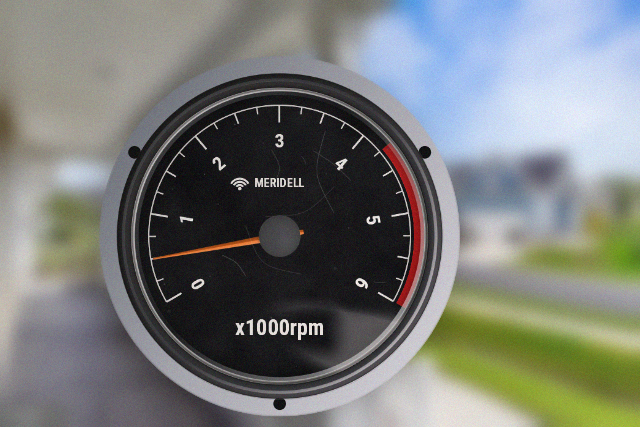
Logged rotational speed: **500** rpm
